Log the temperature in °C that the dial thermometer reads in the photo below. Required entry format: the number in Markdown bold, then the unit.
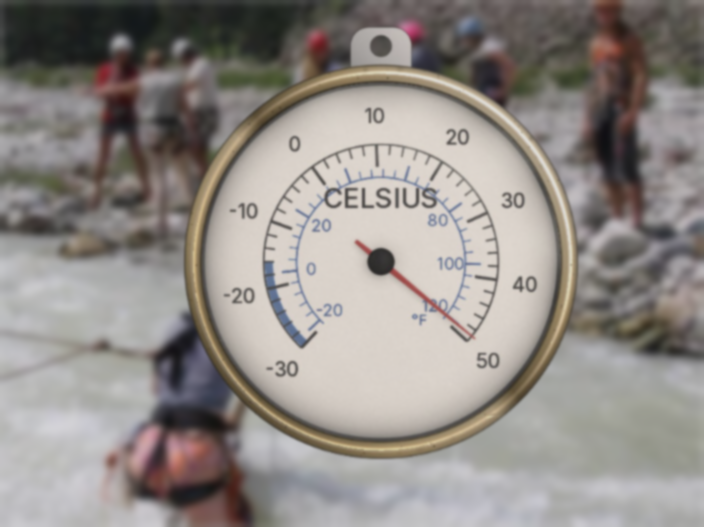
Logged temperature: **49** °C
